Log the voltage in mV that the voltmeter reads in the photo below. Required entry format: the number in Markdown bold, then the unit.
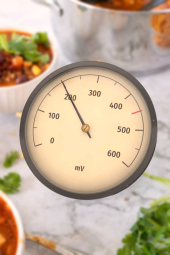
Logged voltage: **200** mV
